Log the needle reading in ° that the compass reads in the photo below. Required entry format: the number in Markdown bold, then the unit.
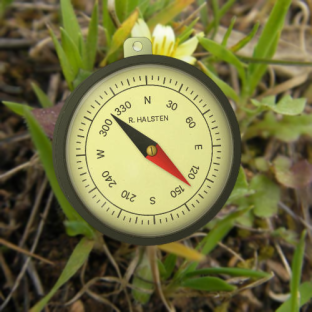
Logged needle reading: **135** °
